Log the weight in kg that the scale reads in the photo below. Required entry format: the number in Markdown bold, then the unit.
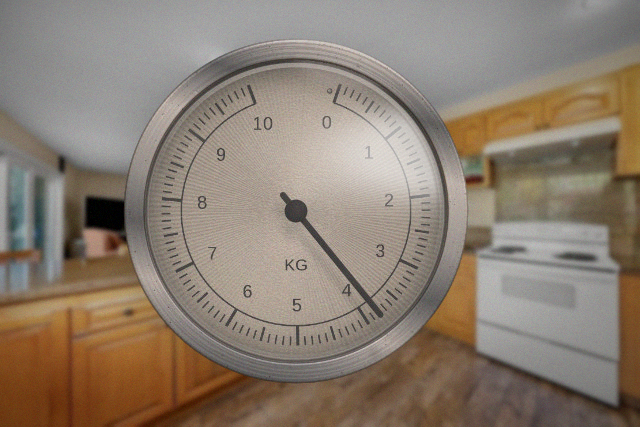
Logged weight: **3.8** kg
